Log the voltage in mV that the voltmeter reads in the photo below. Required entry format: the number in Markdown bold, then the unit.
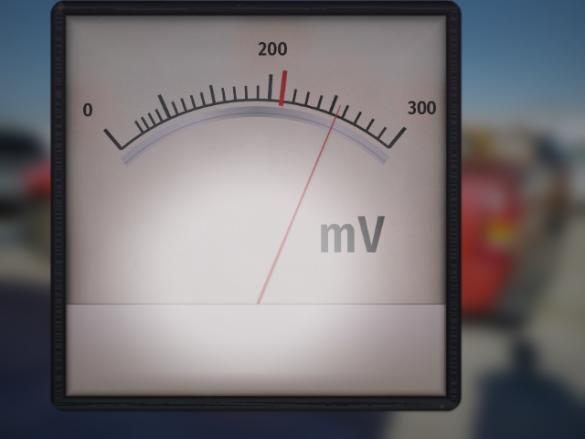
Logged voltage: **255** mV
